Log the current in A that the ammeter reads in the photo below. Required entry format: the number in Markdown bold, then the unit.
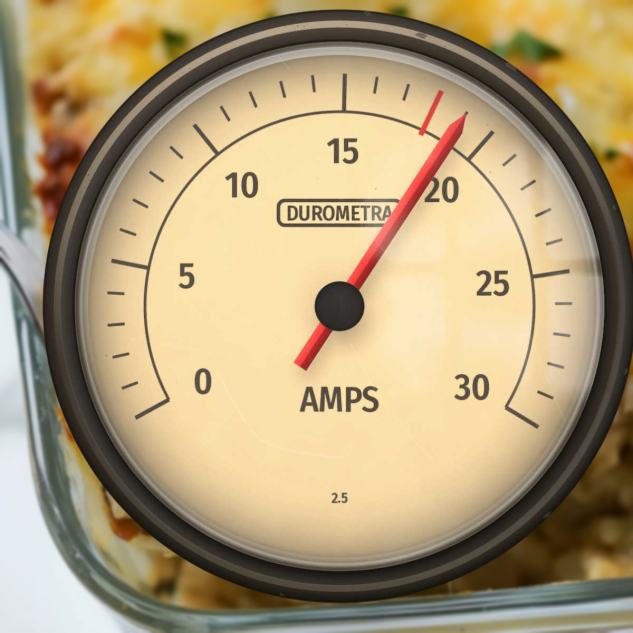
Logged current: **19** A
